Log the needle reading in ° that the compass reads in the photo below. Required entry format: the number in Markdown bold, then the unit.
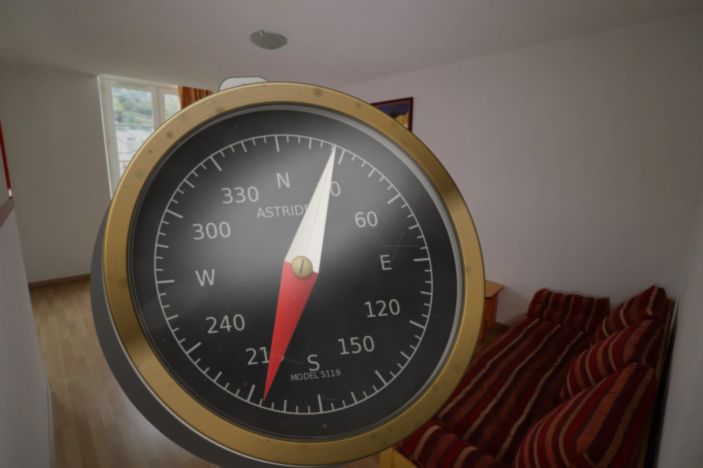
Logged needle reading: **205** °
